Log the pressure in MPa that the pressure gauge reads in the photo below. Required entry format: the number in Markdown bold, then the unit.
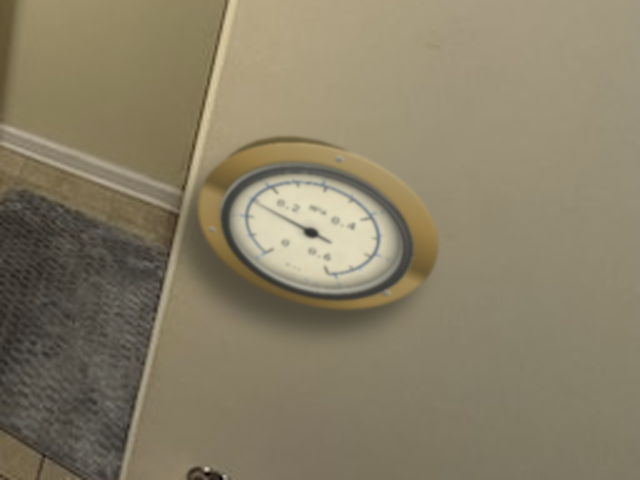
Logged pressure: **0.15** MPa
